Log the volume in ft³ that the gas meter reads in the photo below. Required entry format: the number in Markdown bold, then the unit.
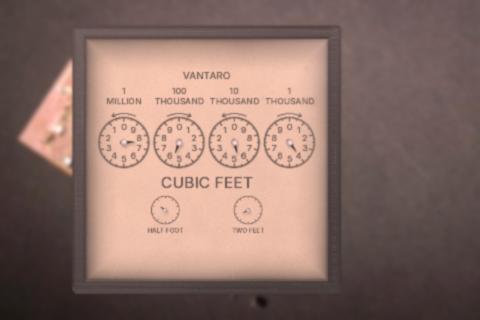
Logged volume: **755400** ft³
